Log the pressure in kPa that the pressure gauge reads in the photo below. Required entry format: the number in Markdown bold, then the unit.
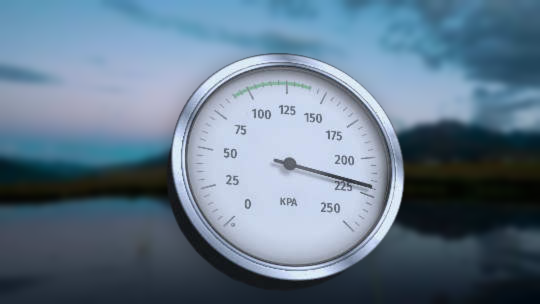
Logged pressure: **220** kPa
